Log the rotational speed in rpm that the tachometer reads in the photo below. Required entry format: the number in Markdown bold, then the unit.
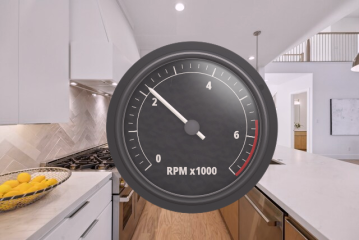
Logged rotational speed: **2200** rpm
